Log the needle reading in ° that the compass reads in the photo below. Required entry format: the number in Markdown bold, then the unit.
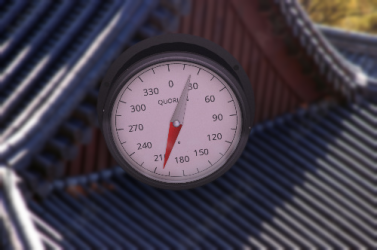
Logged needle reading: **202.5** °
